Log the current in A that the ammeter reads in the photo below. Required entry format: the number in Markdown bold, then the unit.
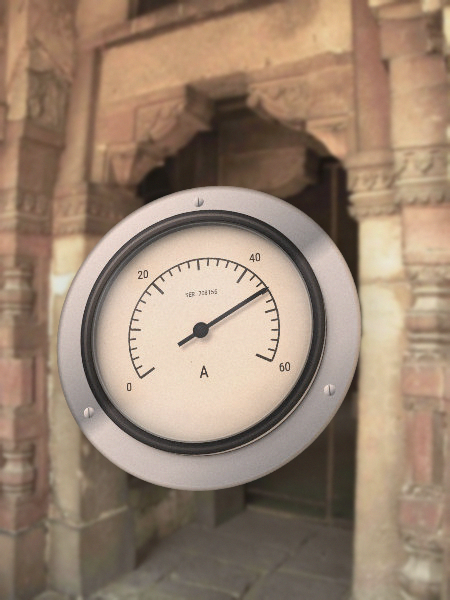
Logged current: **46** A
